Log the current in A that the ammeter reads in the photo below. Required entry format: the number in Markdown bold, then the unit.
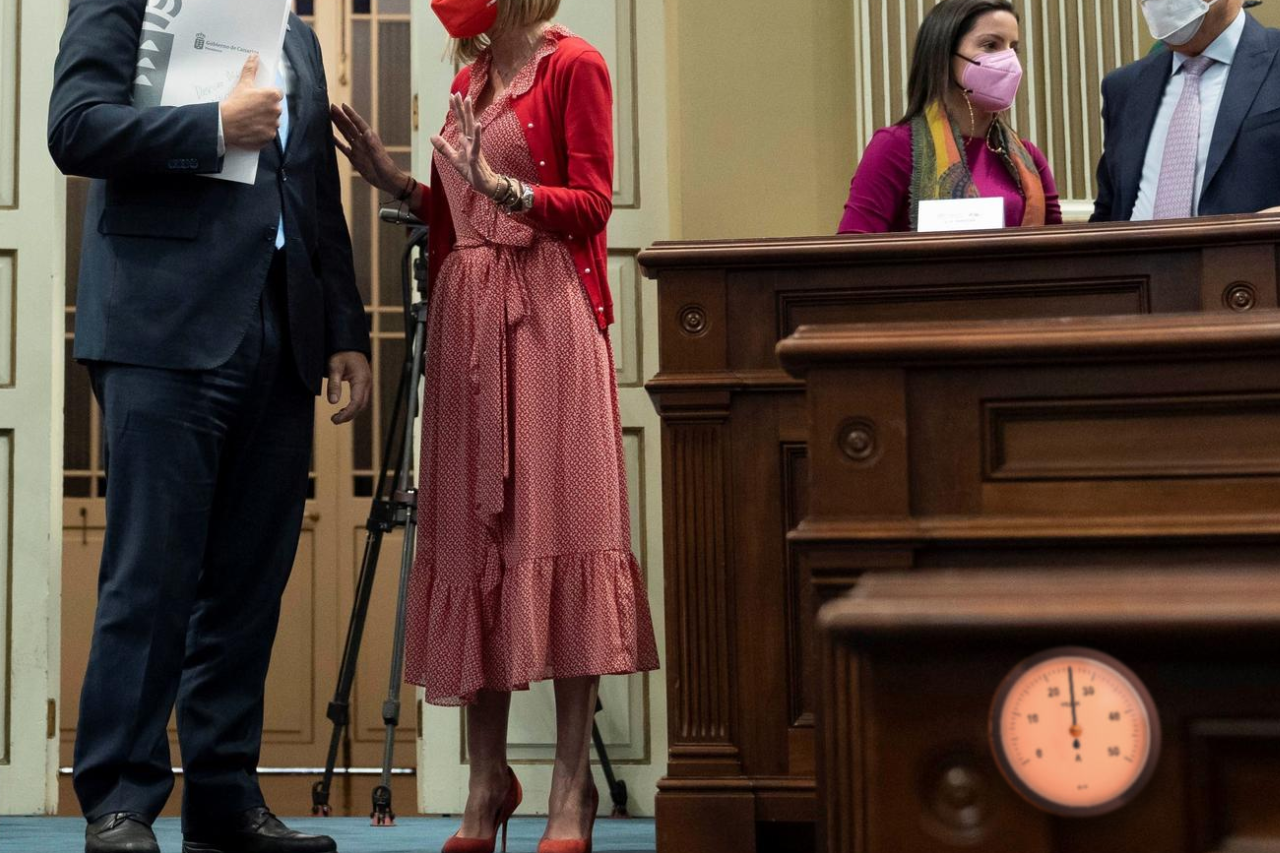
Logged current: **25** A
